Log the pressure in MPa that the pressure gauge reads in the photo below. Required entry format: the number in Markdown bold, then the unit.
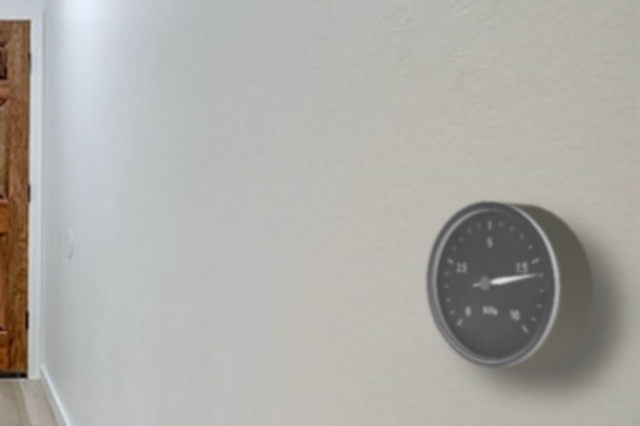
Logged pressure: **8** MPa
